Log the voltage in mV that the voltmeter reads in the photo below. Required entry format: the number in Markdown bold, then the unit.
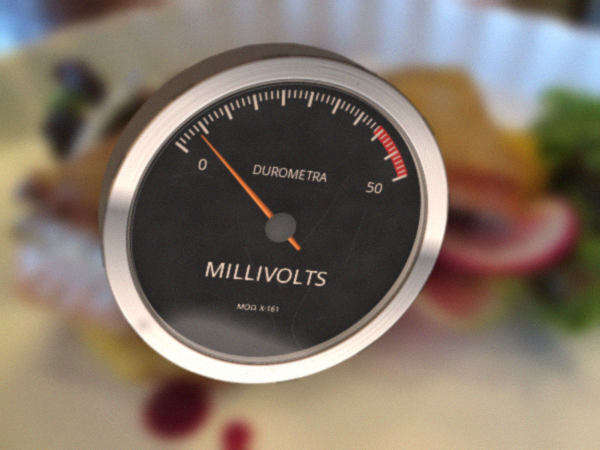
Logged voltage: **4** mV
